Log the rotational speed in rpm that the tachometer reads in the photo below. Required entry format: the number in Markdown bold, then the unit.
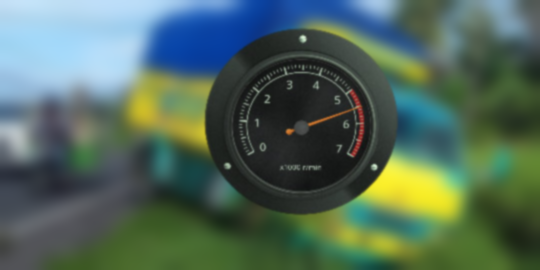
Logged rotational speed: **5500** rpm
